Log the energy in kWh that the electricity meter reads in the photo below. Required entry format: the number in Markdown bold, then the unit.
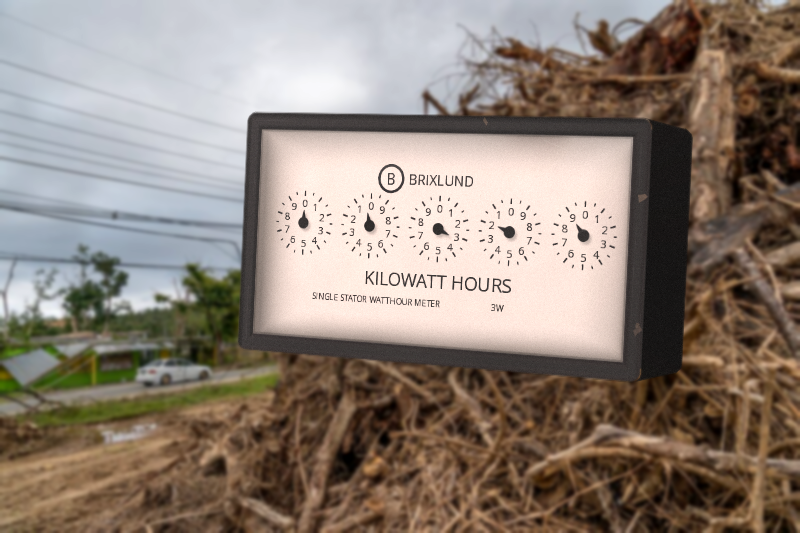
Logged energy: **319** kWh
